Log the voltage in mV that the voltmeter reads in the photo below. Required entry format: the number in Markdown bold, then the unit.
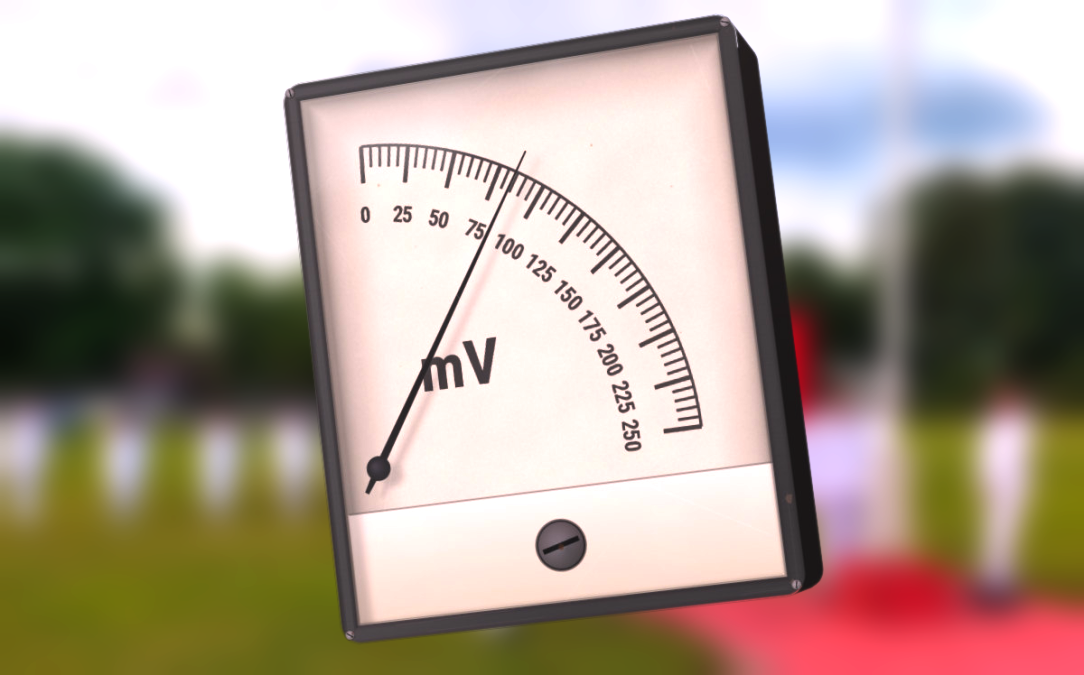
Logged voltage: **85** mV
